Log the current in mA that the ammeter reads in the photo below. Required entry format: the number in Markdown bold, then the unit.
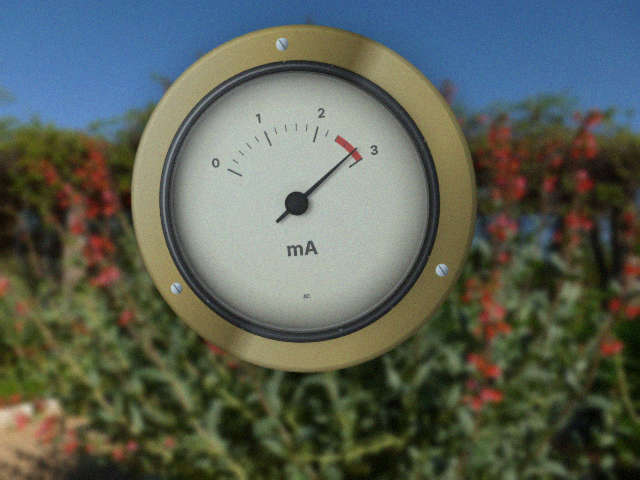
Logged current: **2.8** mA
